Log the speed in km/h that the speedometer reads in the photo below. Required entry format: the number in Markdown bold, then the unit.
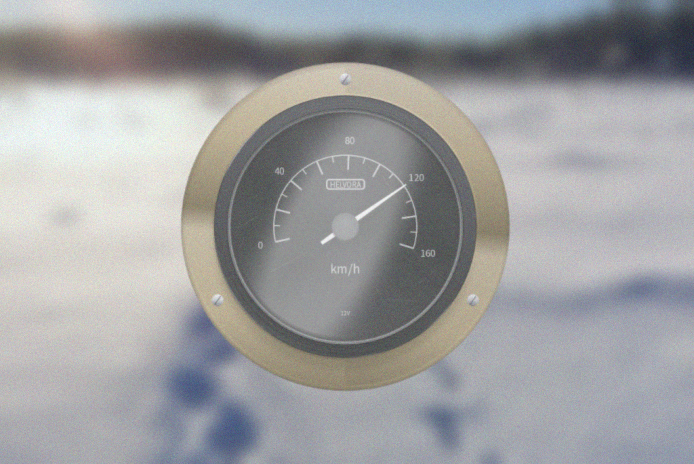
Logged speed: **120** km/h
